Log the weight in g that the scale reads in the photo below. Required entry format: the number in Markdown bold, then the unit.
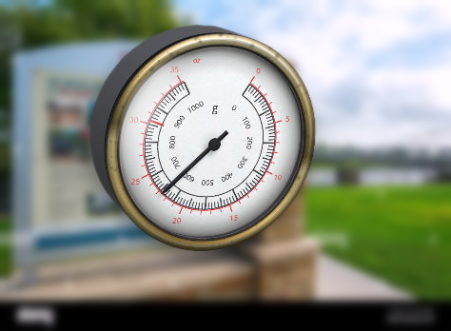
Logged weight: **650** g
